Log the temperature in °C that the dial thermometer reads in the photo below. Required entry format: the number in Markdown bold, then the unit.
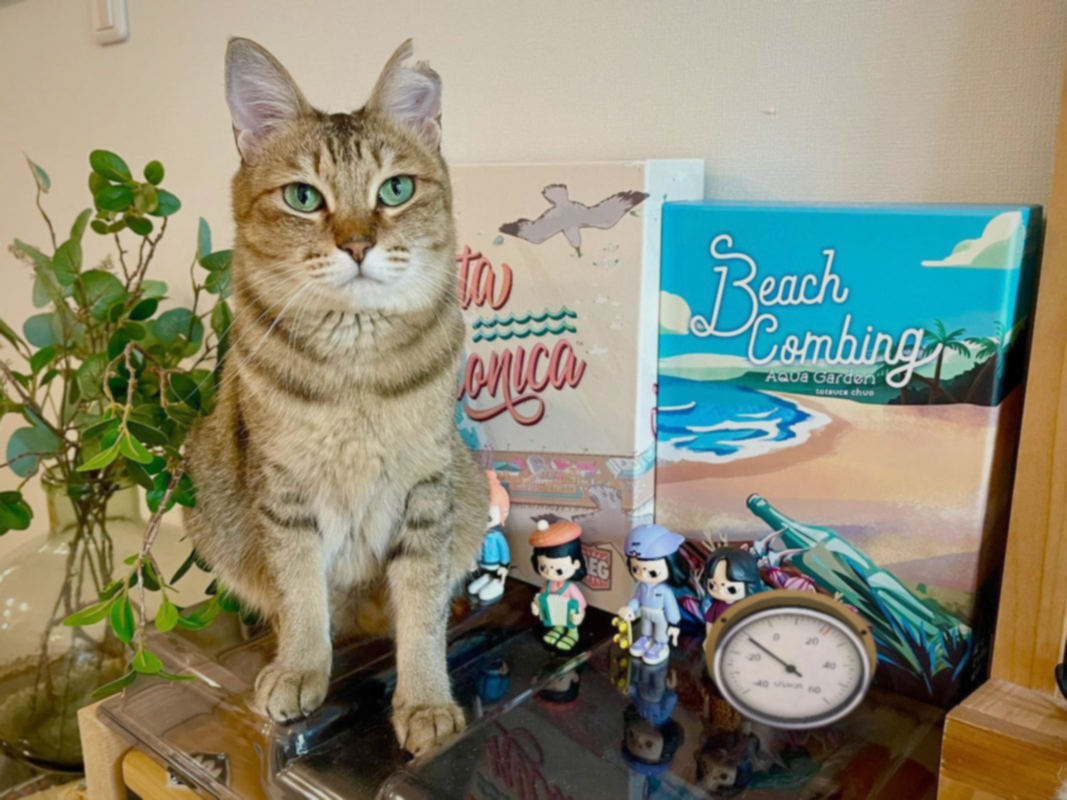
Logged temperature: **-10** °C
